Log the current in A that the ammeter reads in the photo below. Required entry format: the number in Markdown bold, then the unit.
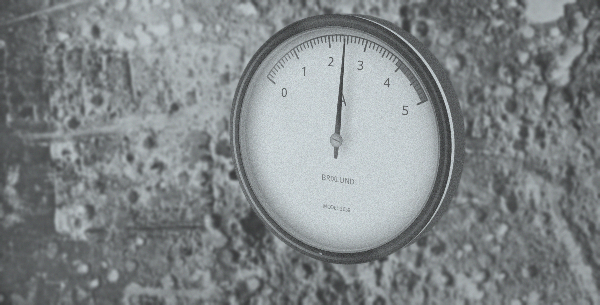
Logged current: **2.5** A
